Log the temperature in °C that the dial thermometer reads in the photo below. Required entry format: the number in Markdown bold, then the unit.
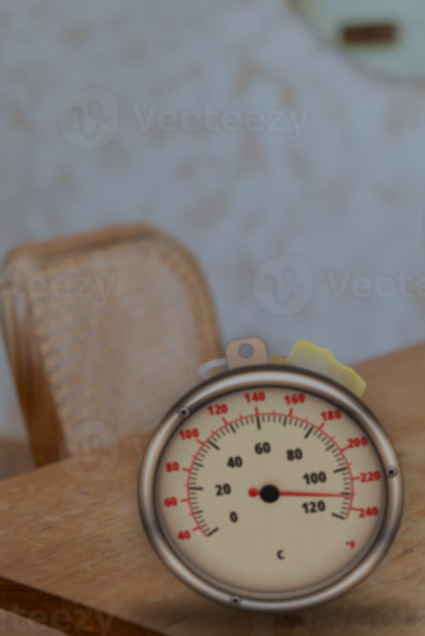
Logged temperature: **110** °C
